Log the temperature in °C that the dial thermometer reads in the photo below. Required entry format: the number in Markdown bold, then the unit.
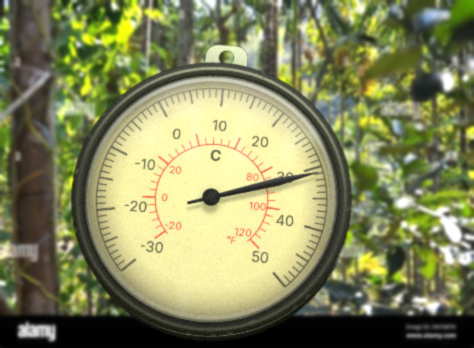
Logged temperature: **31** °C
